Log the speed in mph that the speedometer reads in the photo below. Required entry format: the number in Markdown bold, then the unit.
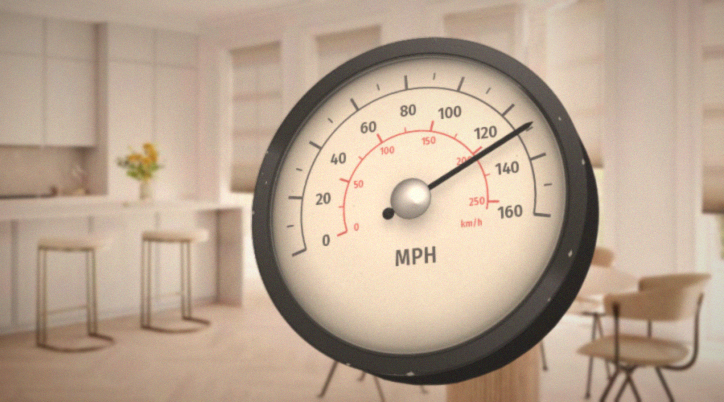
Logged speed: **130** mph
